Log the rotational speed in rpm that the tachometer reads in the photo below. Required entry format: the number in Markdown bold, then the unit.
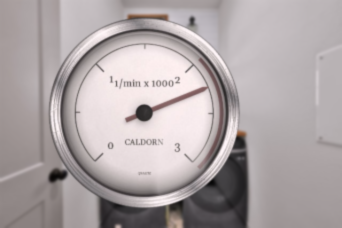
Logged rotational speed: **2250** rpm
